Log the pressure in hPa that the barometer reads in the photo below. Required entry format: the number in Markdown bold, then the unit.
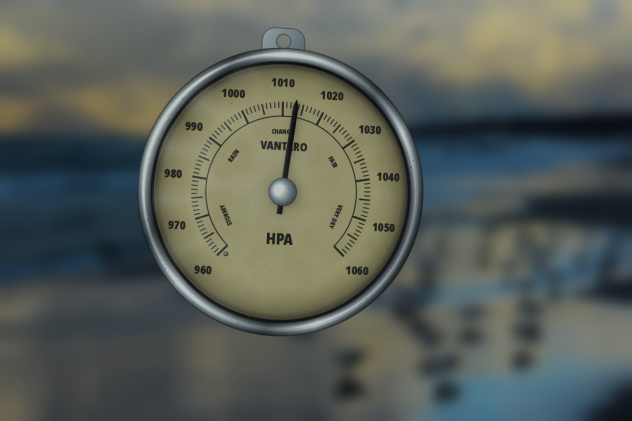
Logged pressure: **1013** hPa
